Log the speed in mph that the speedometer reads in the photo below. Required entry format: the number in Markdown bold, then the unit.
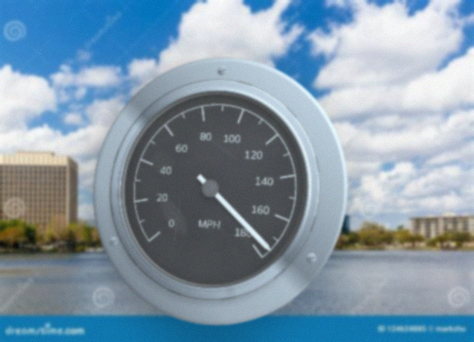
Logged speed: **175** mph
